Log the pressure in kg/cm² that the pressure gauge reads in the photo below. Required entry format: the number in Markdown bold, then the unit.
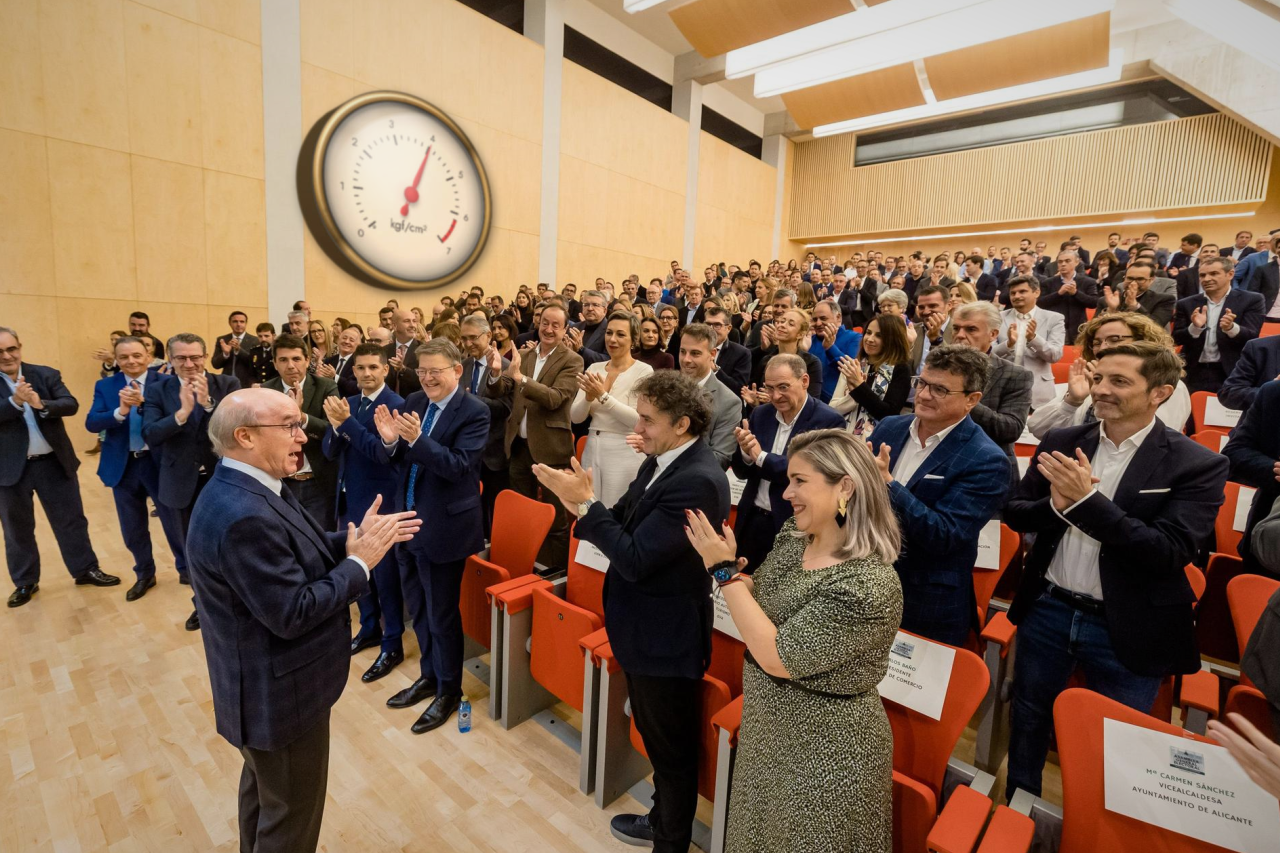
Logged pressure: **4** kg/cm²
